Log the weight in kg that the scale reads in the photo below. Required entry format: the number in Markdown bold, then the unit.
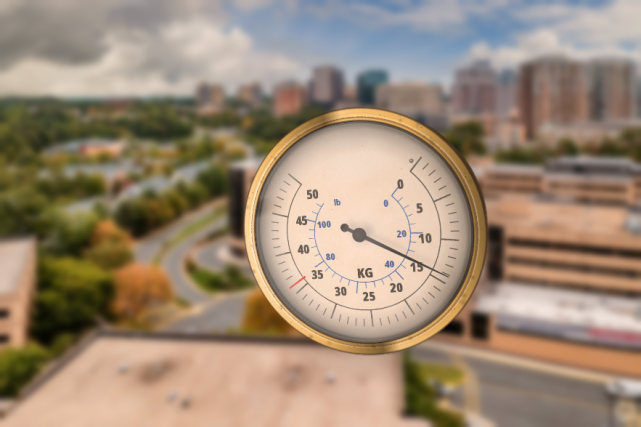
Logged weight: **14** kg
